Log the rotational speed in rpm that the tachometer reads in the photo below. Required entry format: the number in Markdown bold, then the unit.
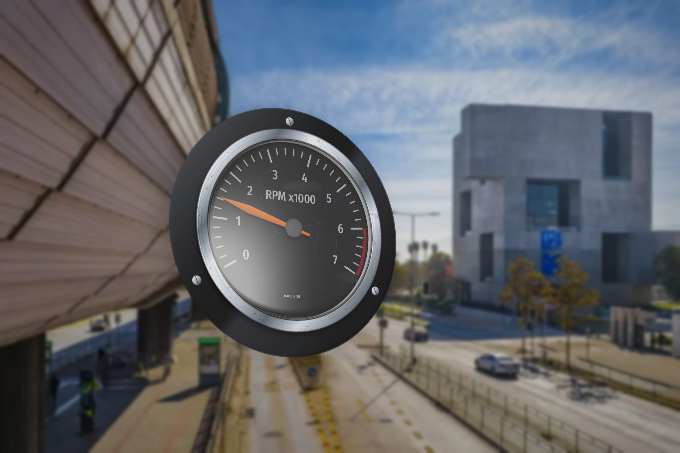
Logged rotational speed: **1400** rpm
